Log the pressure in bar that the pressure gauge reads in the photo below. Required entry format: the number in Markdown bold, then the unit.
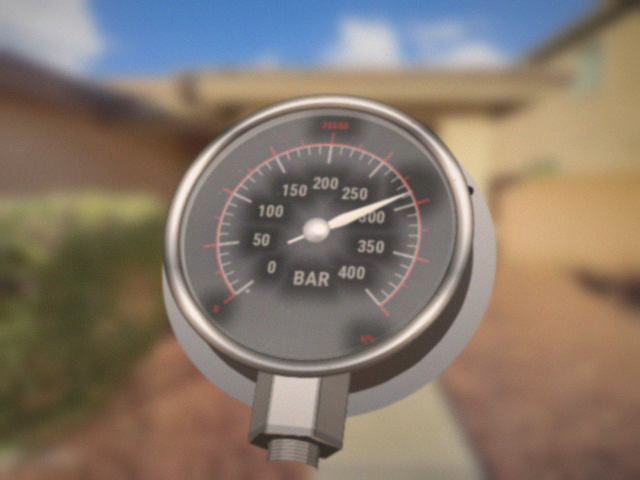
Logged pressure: **290** bar
